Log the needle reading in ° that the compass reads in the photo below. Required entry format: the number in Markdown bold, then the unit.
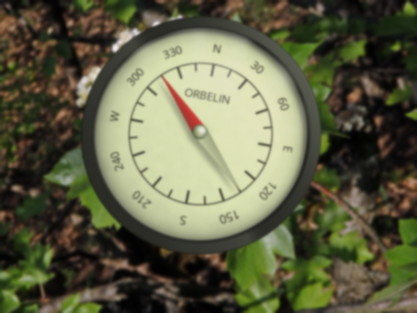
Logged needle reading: **315** °
